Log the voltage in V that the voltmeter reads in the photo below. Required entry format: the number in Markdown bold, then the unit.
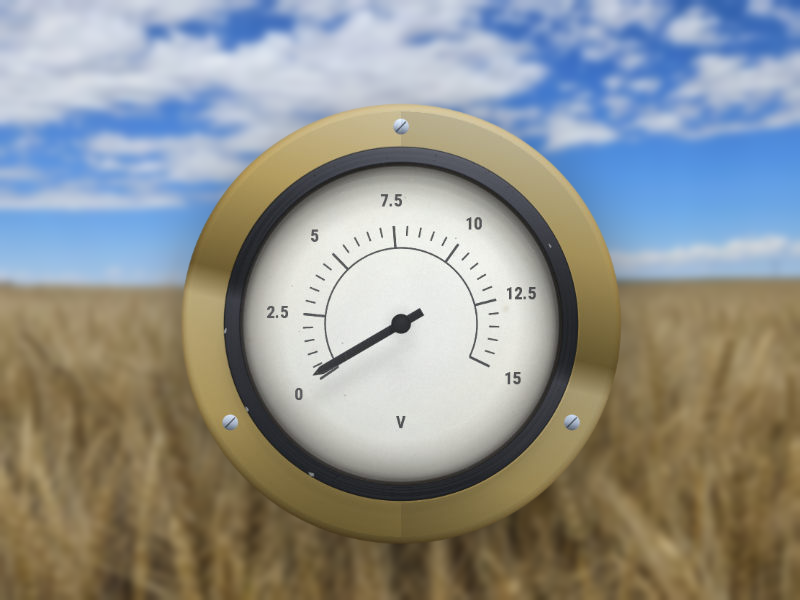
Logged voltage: **0.25** V
